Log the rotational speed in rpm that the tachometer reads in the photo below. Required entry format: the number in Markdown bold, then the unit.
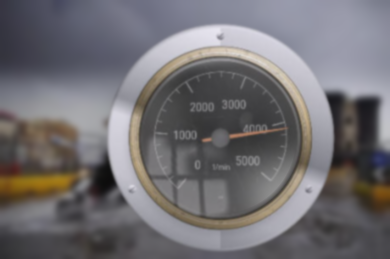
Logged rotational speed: **4100** rpm
